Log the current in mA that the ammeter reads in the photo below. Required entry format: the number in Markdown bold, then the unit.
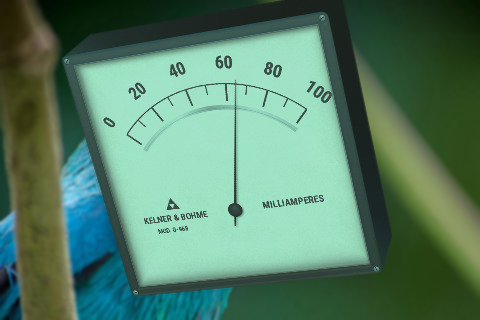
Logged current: **65** mA
